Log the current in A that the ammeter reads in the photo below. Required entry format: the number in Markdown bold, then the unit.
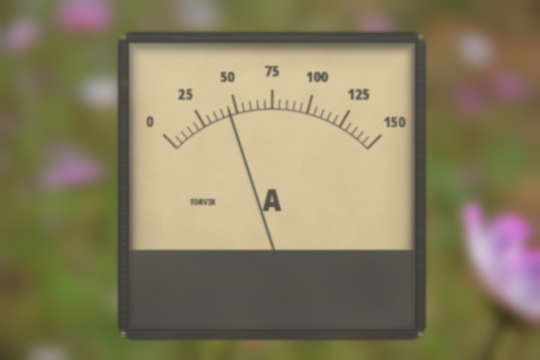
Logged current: **45** A
